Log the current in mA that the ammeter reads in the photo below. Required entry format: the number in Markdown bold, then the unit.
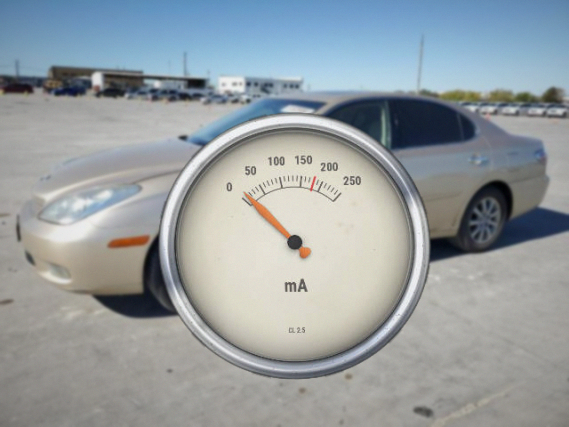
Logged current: **10** mA
